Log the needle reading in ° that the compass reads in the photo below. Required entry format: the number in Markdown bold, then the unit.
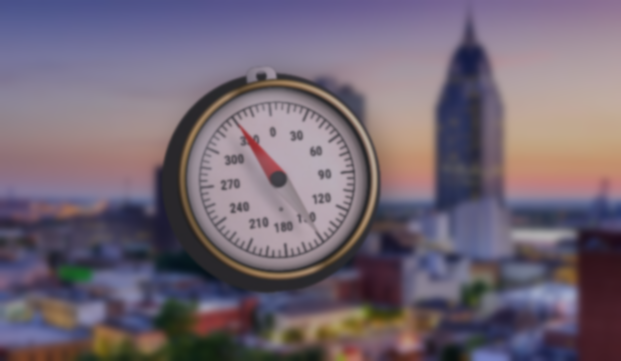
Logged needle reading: **330** °
